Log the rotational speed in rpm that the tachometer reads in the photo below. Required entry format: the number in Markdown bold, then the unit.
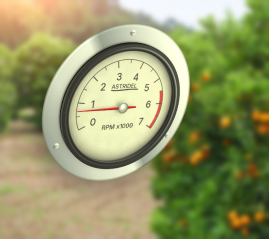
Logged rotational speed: **750** rpm
